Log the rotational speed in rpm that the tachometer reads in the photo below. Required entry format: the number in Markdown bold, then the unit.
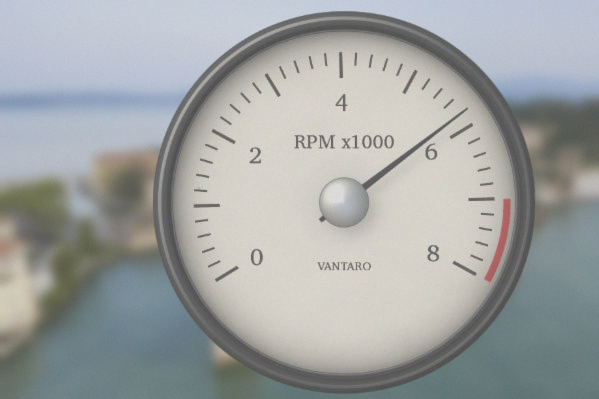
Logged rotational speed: **5800** rpm
